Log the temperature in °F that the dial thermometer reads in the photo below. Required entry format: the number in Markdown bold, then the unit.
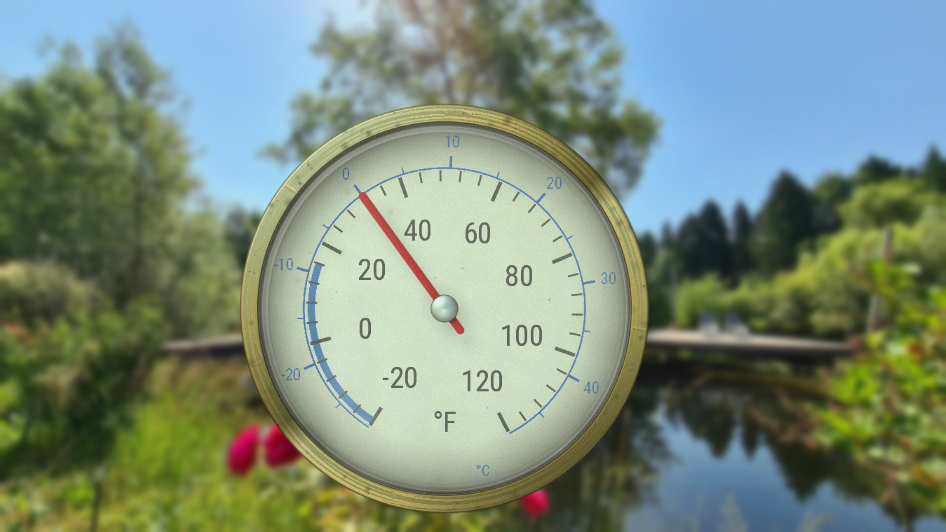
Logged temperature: **32** °F
